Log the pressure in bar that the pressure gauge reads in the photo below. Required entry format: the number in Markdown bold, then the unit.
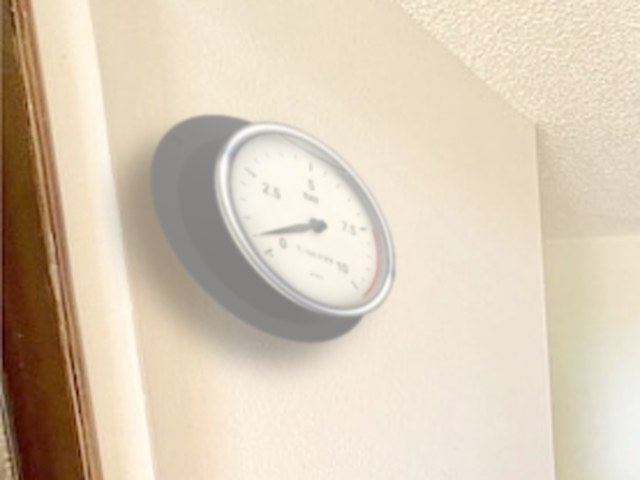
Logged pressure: **0.5** bar
